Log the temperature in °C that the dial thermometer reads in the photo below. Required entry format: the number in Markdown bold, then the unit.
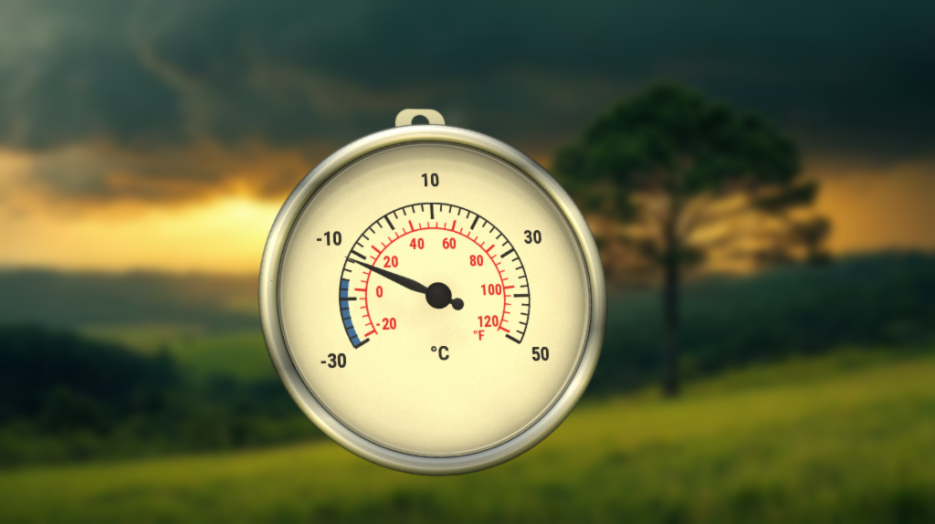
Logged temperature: **-12** °C
